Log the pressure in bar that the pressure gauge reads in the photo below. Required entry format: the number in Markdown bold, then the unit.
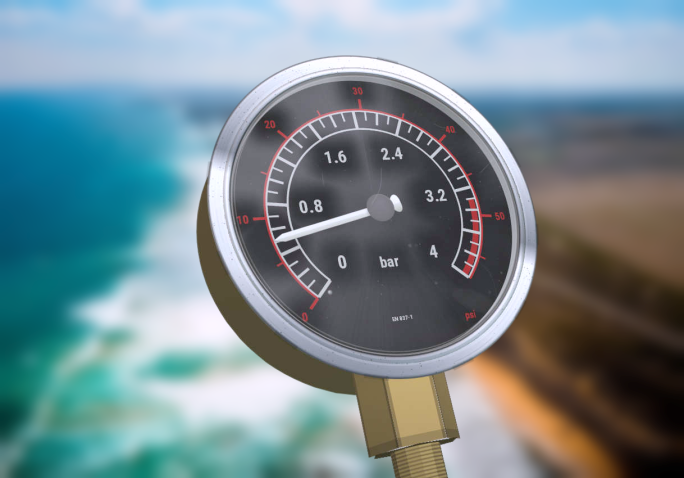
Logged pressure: **0.5** bar
